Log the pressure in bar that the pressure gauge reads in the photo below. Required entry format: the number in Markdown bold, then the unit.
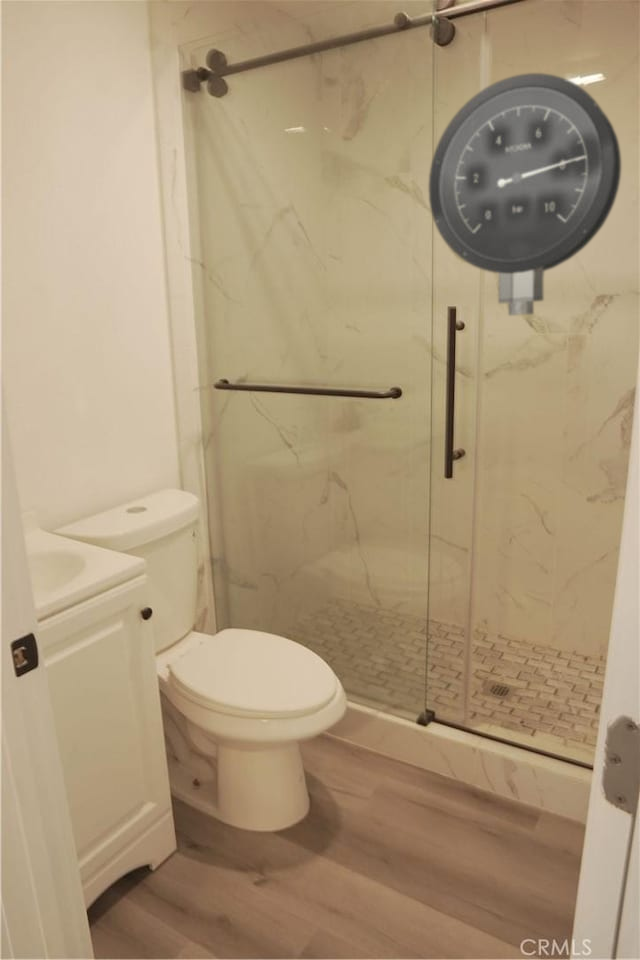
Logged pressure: **8** bar
